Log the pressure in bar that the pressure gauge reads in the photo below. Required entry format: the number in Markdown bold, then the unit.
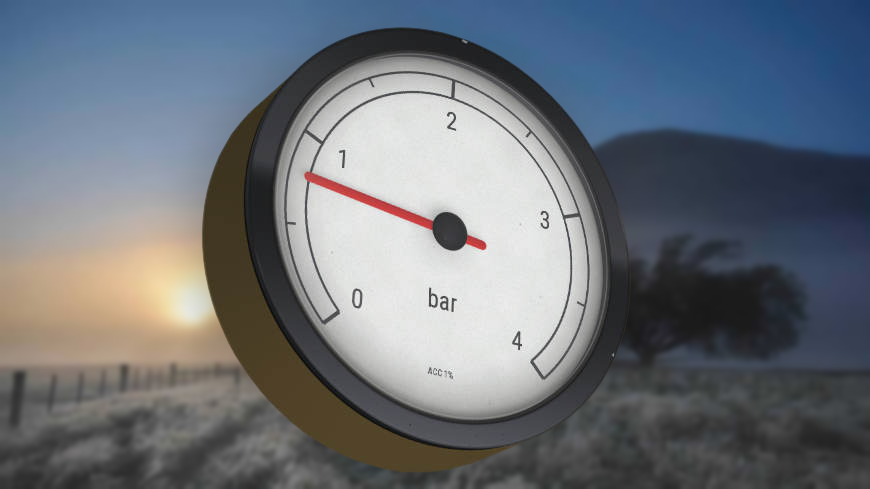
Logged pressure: **0.75** bar
